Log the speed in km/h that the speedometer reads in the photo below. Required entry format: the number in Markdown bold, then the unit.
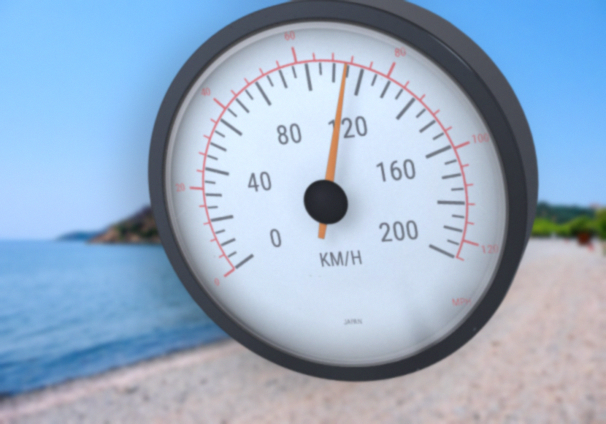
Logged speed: **115** km/h
